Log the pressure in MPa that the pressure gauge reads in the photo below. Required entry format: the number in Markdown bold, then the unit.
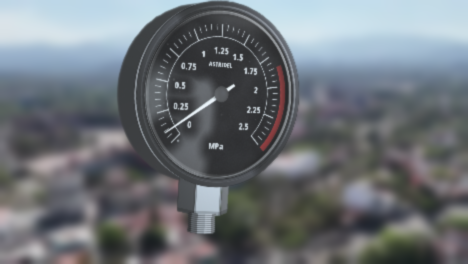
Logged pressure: **0.1** MPa
